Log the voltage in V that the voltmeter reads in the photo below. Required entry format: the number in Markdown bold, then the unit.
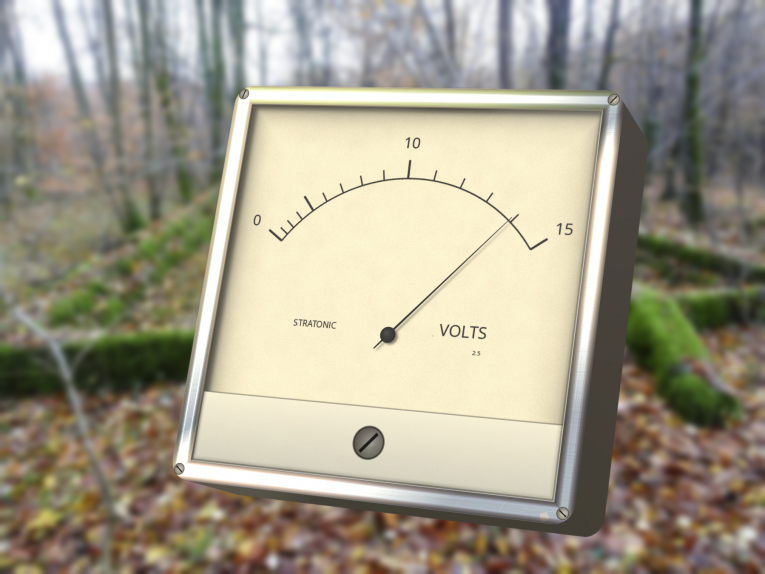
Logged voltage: **14** V
